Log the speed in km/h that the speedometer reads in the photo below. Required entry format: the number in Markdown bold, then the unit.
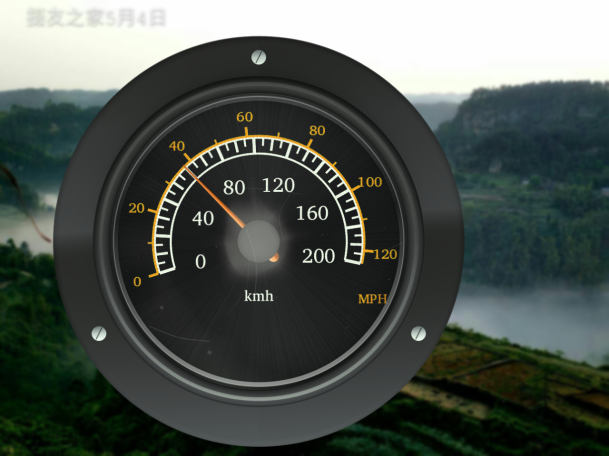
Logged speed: **60** km/h
